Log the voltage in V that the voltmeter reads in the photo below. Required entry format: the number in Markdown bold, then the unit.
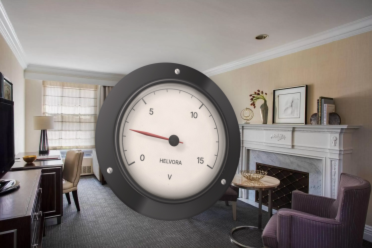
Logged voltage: **2.5** V
